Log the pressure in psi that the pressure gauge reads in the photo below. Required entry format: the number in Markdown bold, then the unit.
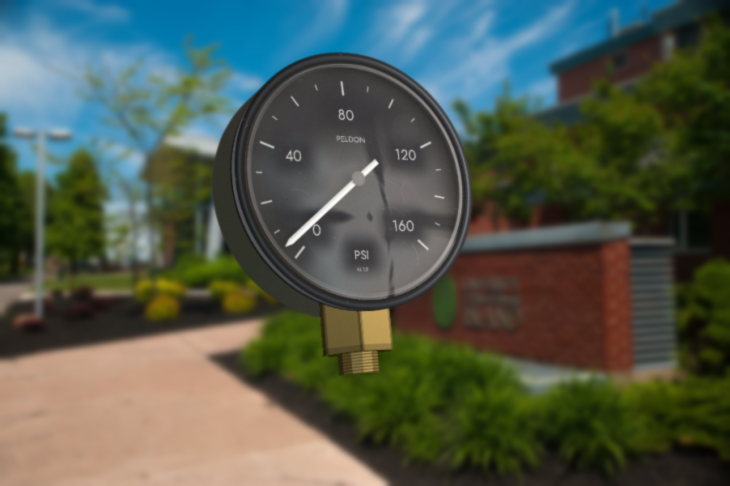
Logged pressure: **5** psi
